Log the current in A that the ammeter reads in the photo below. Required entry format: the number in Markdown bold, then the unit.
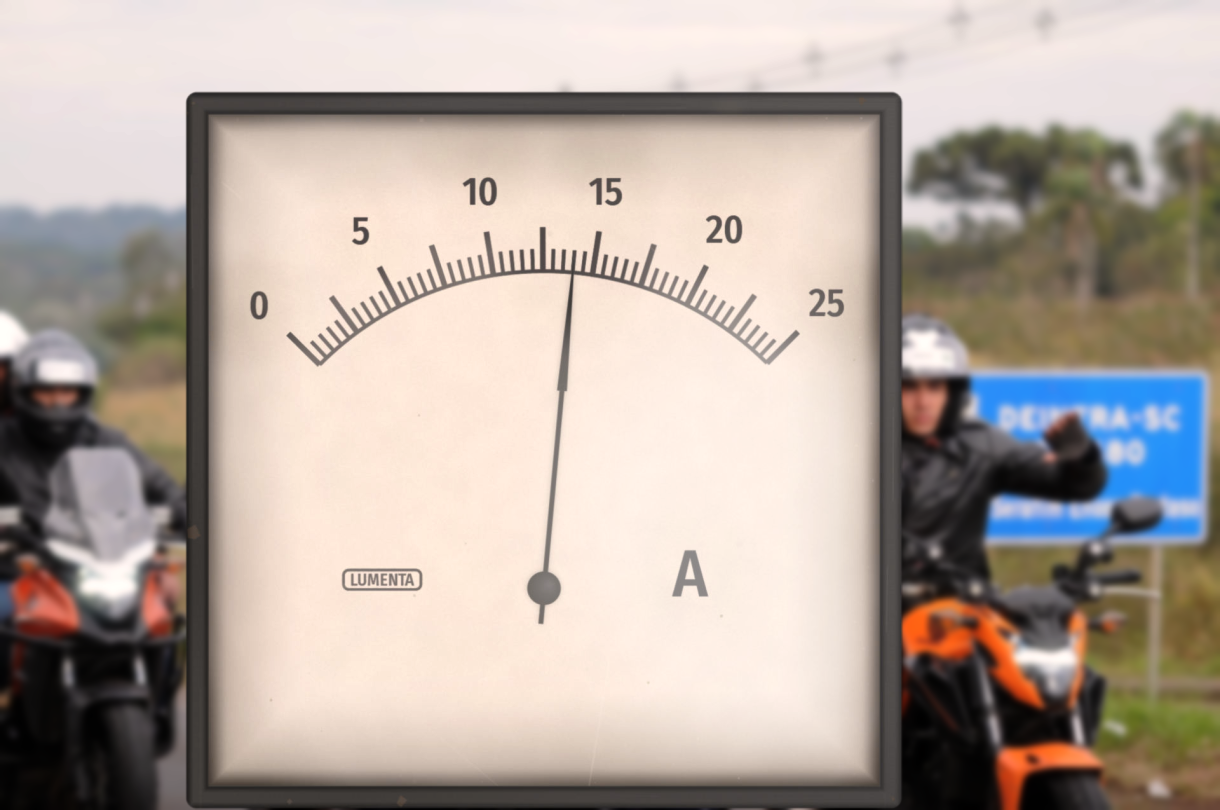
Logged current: **14** A
